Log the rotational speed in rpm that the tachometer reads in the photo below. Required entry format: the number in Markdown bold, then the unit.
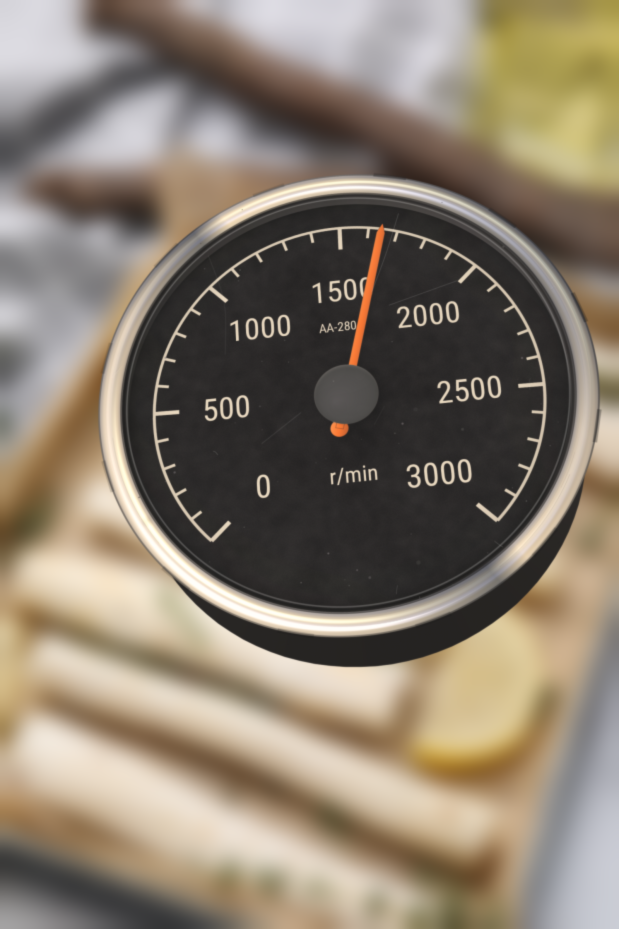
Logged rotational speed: **1650** rpm
